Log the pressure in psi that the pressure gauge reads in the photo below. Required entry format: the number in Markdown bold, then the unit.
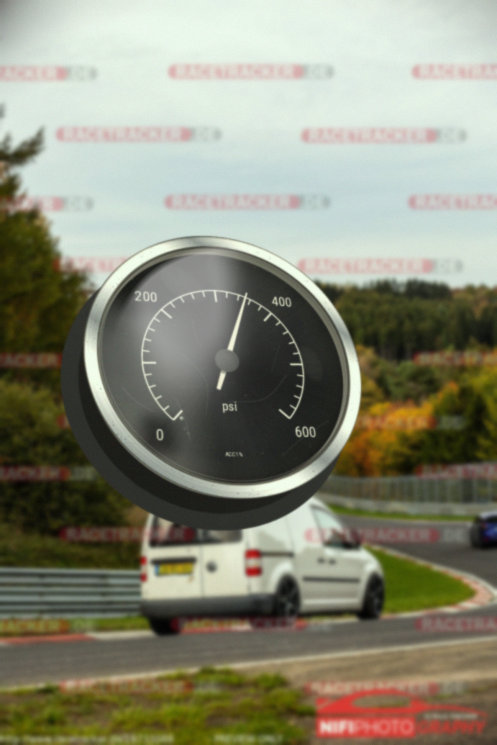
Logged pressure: **350** psi
